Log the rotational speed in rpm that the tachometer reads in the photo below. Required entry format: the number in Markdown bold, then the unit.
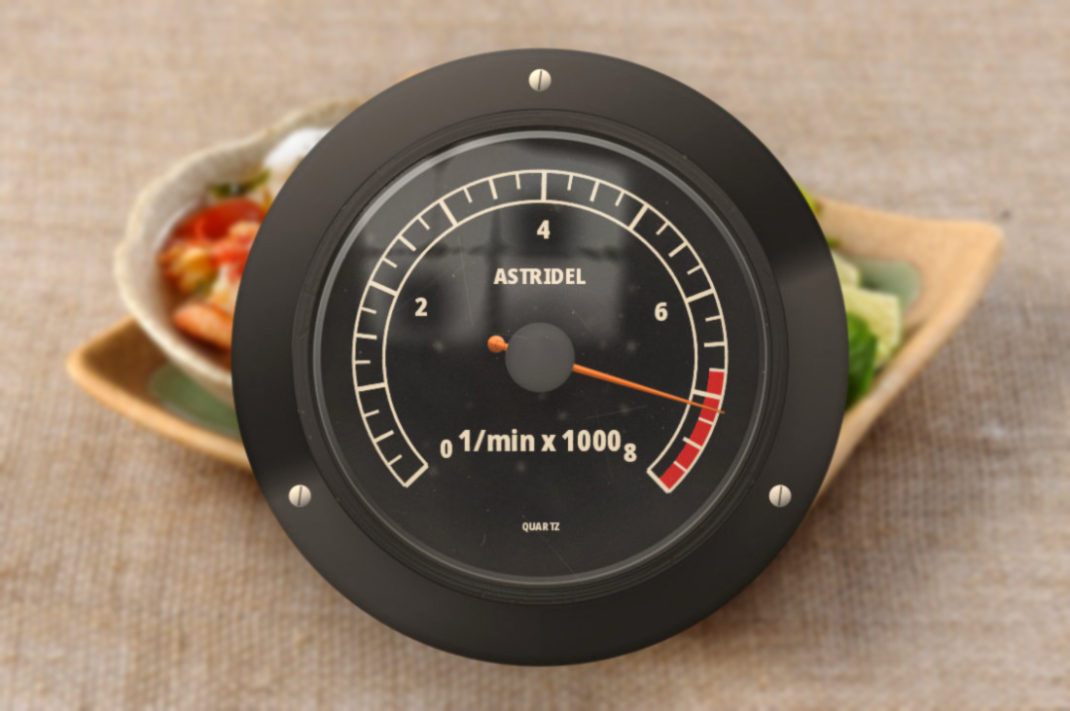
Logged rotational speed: **7125** rpm
